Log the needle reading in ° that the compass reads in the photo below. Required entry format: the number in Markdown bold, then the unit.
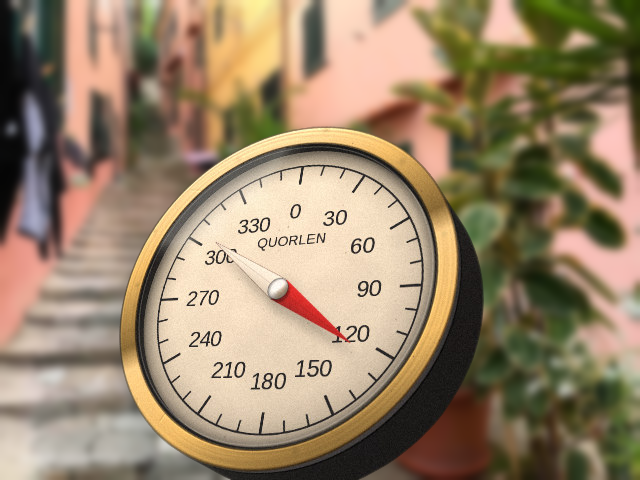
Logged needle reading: **125** °
